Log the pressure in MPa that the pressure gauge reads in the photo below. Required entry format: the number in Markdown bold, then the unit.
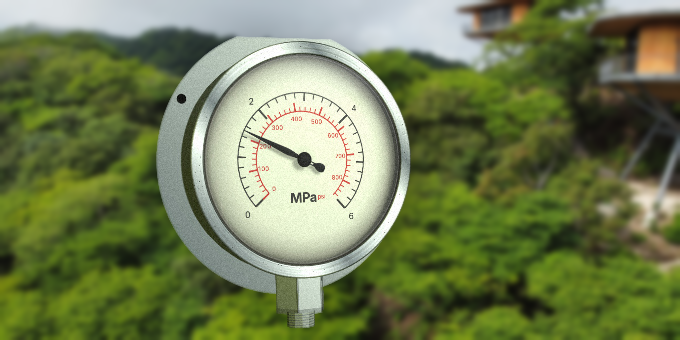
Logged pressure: **1.5** MPa
